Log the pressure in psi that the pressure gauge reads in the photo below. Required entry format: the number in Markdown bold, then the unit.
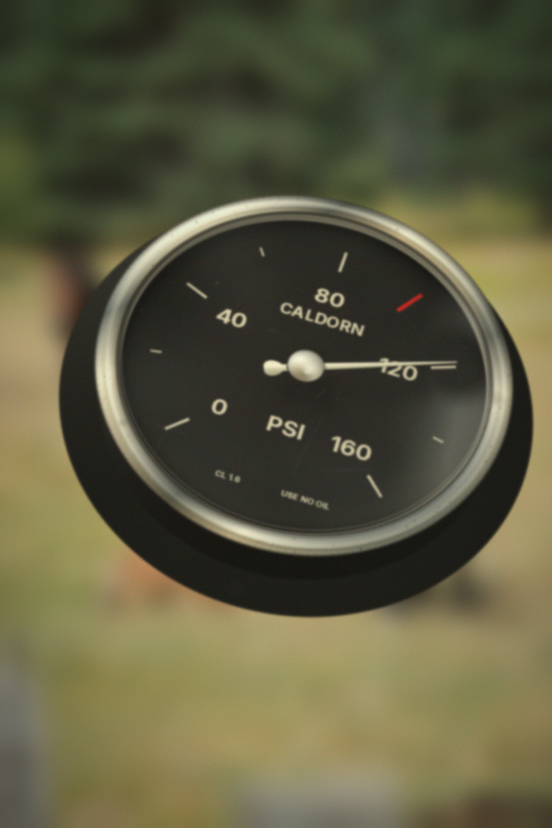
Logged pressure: **120** psi
